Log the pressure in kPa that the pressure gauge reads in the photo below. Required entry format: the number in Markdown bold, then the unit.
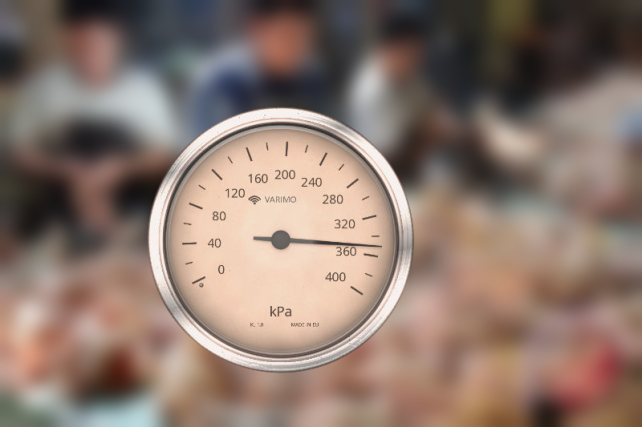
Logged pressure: **350** kPa
